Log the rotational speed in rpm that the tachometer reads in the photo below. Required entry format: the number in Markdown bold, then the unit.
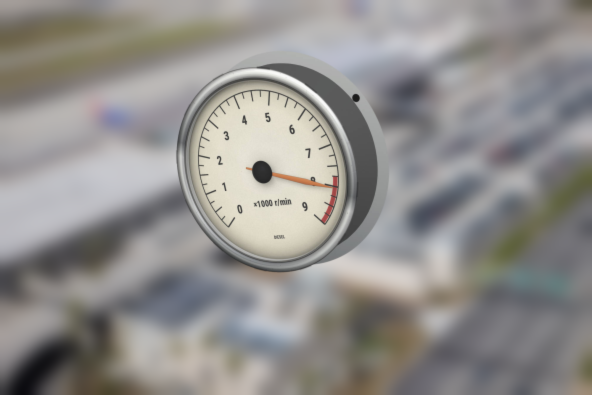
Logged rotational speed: **8000** rpm
